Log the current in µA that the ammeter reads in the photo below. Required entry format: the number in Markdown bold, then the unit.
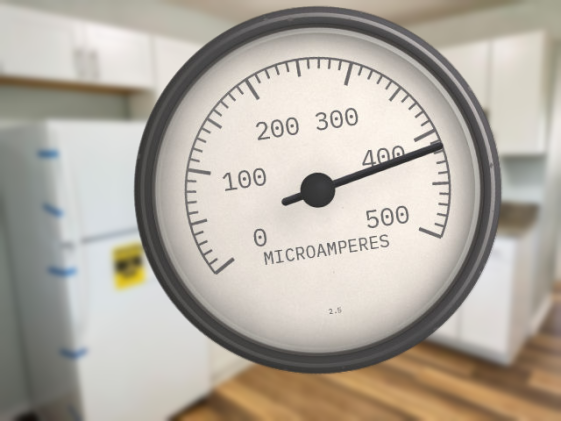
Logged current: **415** µA
